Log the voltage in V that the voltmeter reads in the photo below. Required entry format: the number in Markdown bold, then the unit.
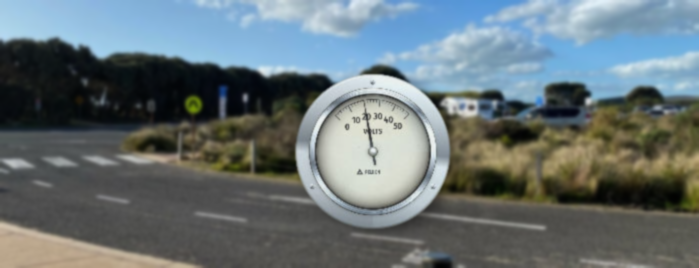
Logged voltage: **20** V
